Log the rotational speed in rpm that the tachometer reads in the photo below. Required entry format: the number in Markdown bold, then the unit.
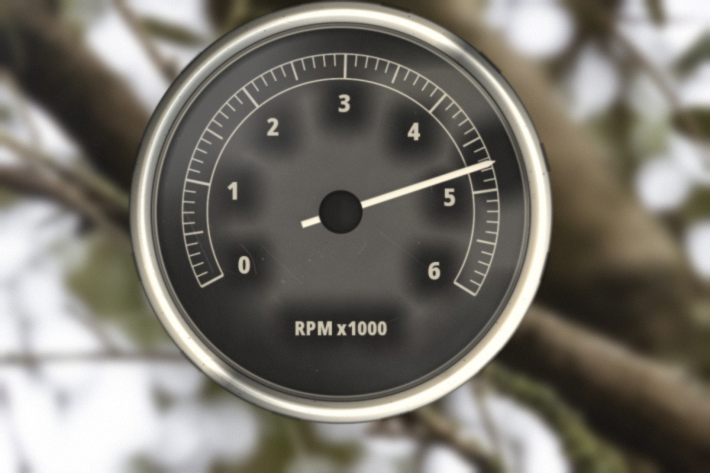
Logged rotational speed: **4750** rpm
